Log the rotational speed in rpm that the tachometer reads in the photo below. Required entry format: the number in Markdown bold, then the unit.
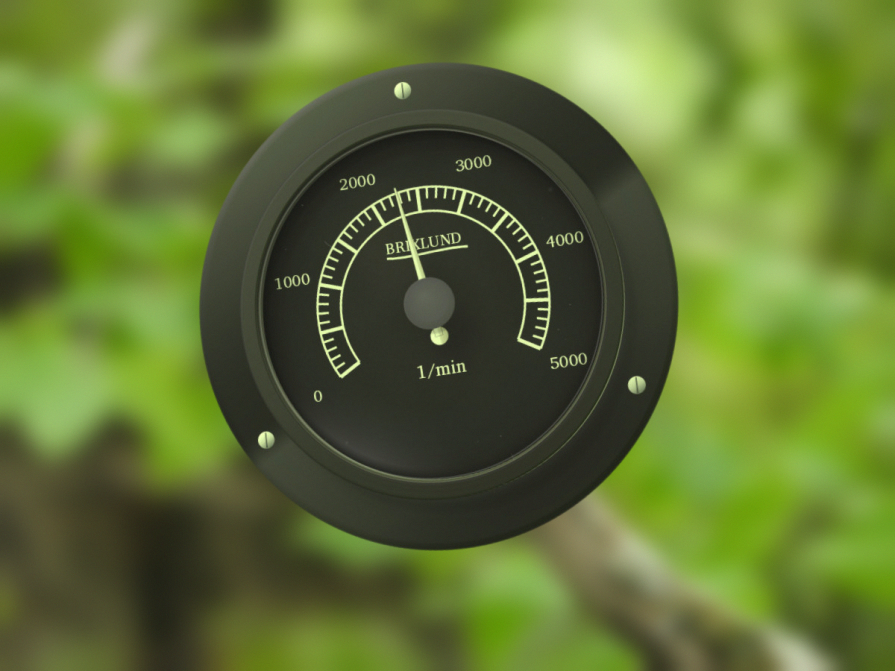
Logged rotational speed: **2300** rpm
